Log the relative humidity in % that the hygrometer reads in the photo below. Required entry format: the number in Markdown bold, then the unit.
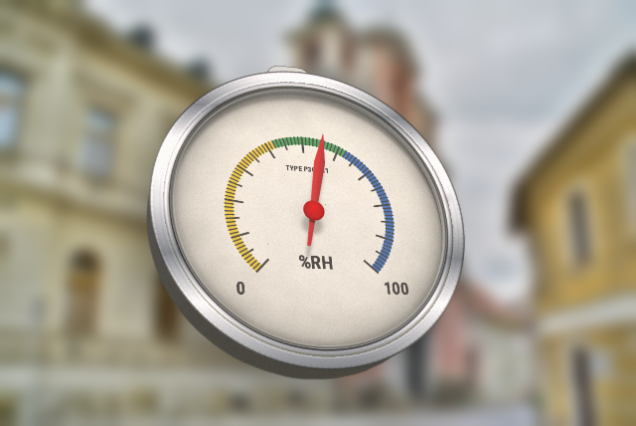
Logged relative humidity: **55** %
